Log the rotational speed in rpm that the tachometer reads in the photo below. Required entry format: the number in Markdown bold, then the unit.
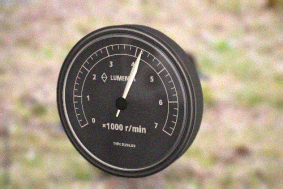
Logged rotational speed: **4200** rpm
